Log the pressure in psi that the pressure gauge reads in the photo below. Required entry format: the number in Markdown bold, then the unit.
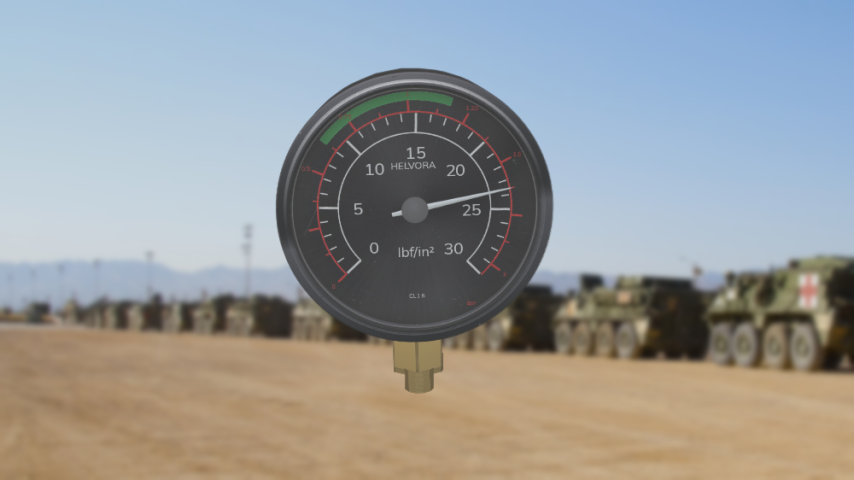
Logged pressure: **23.5** psi
